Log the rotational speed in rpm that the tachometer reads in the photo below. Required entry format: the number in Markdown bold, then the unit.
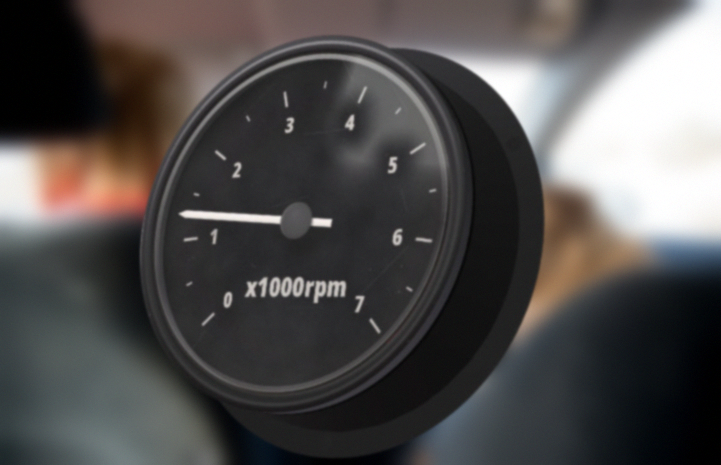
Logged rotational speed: **1250** rpm
